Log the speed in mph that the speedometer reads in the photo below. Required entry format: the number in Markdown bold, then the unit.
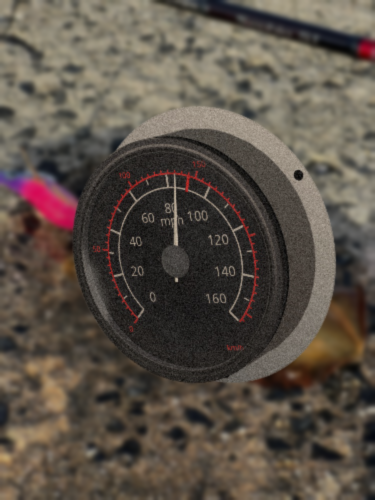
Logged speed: **85** mph
